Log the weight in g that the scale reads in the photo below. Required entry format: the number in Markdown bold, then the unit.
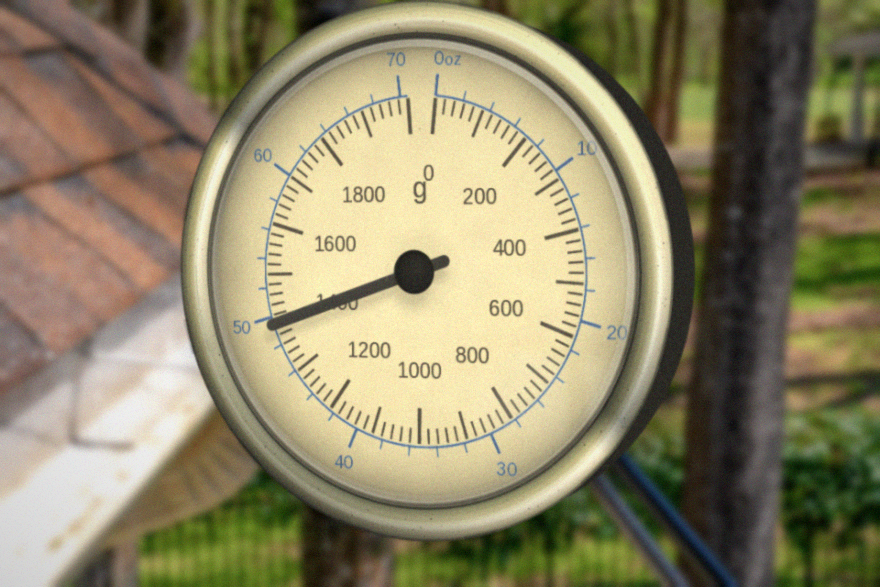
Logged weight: **1400** g
